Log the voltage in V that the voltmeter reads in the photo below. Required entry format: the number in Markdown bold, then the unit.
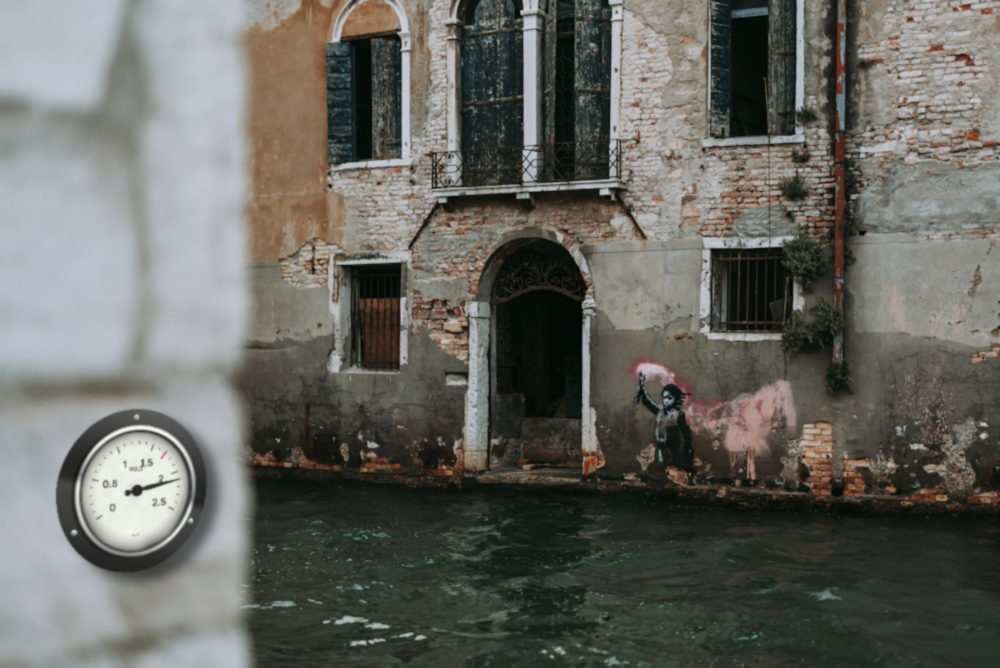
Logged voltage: **2.1** V
